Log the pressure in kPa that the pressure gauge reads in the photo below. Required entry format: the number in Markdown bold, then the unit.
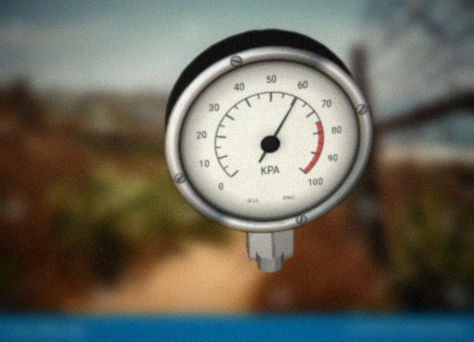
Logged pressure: **60** kPa
